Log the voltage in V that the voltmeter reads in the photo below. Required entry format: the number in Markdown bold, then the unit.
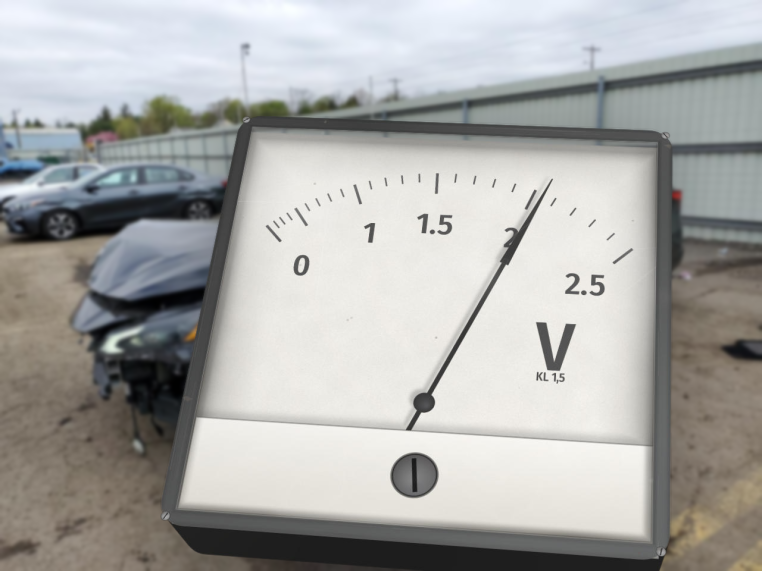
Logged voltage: **2.05** V
